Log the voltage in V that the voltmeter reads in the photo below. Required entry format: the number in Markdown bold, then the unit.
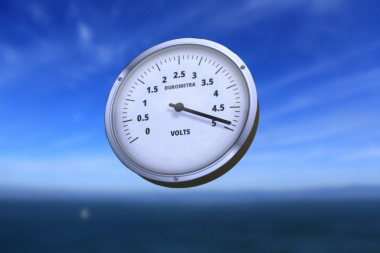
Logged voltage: **4.9** V
